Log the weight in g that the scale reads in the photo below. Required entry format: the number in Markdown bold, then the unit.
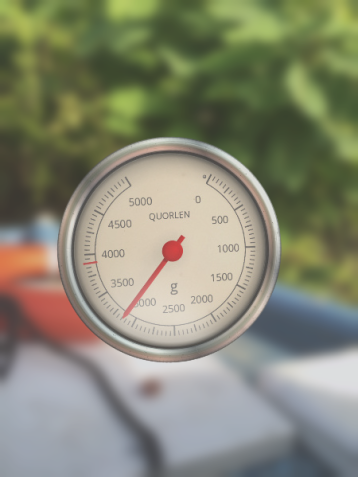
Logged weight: **3150** g
